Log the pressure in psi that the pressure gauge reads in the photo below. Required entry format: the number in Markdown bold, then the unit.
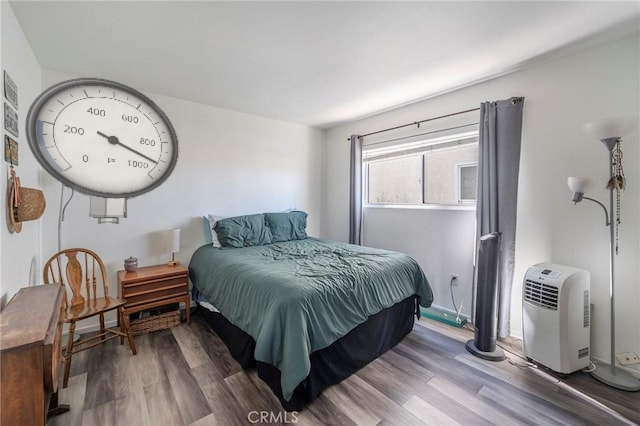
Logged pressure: **925** psi
